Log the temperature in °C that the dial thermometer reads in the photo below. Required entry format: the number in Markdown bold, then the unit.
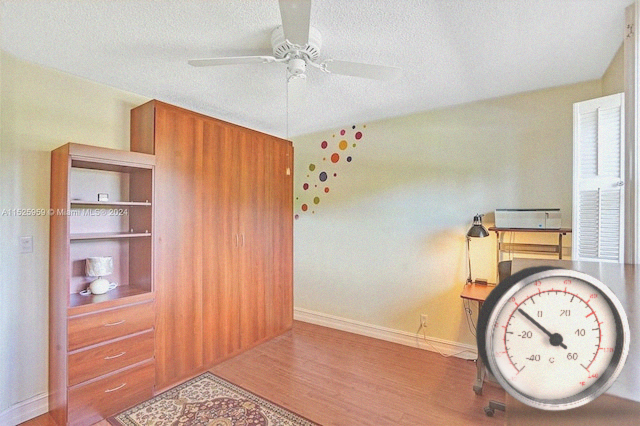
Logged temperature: **-8** °C
